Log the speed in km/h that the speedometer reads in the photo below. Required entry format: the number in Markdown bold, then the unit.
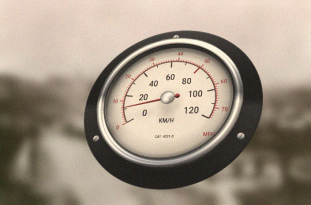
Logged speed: **10** km/h
